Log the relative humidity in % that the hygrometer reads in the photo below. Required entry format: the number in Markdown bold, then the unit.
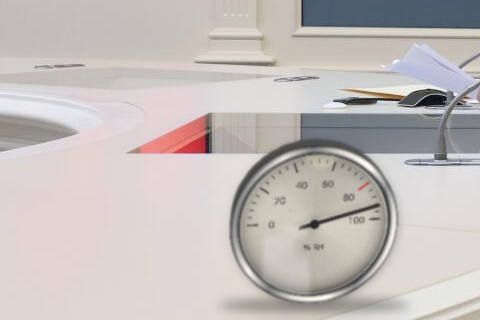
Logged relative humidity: **92** %
